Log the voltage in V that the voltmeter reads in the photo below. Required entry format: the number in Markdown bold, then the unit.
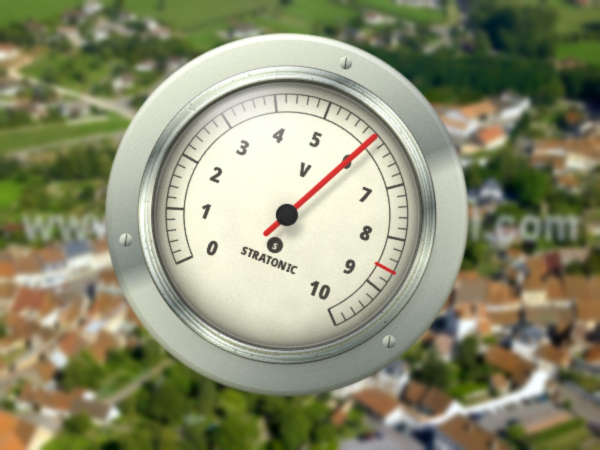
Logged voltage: **6** V
